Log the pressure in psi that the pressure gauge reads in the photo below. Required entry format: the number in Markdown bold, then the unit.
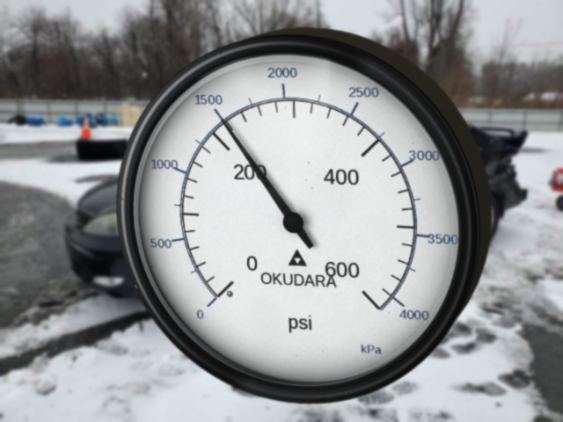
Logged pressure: **220** psi
